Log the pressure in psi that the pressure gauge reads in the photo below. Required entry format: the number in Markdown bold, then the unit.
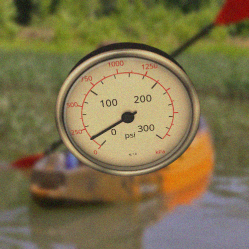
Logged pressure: **20** psi
